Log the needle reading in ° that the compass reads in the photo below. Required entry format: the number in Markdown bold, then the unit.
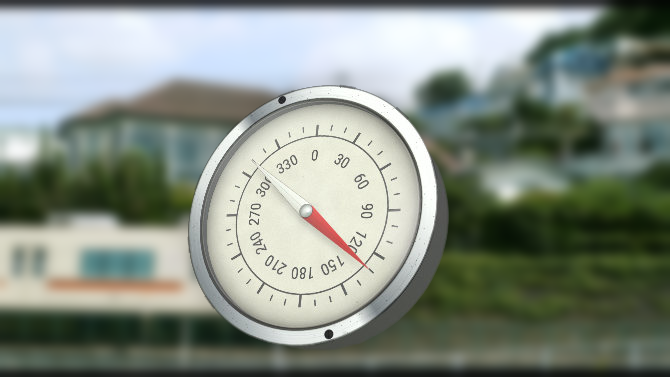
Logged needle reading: **130** °
